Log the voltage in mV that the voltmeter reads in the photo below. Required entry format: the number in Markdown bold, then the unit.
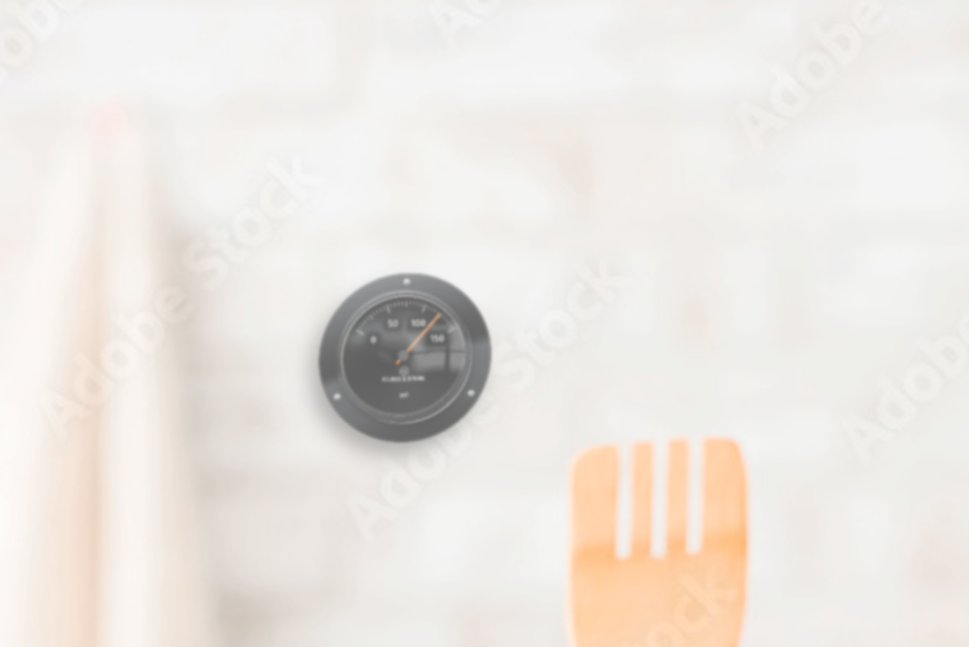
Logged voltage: **125** mV
